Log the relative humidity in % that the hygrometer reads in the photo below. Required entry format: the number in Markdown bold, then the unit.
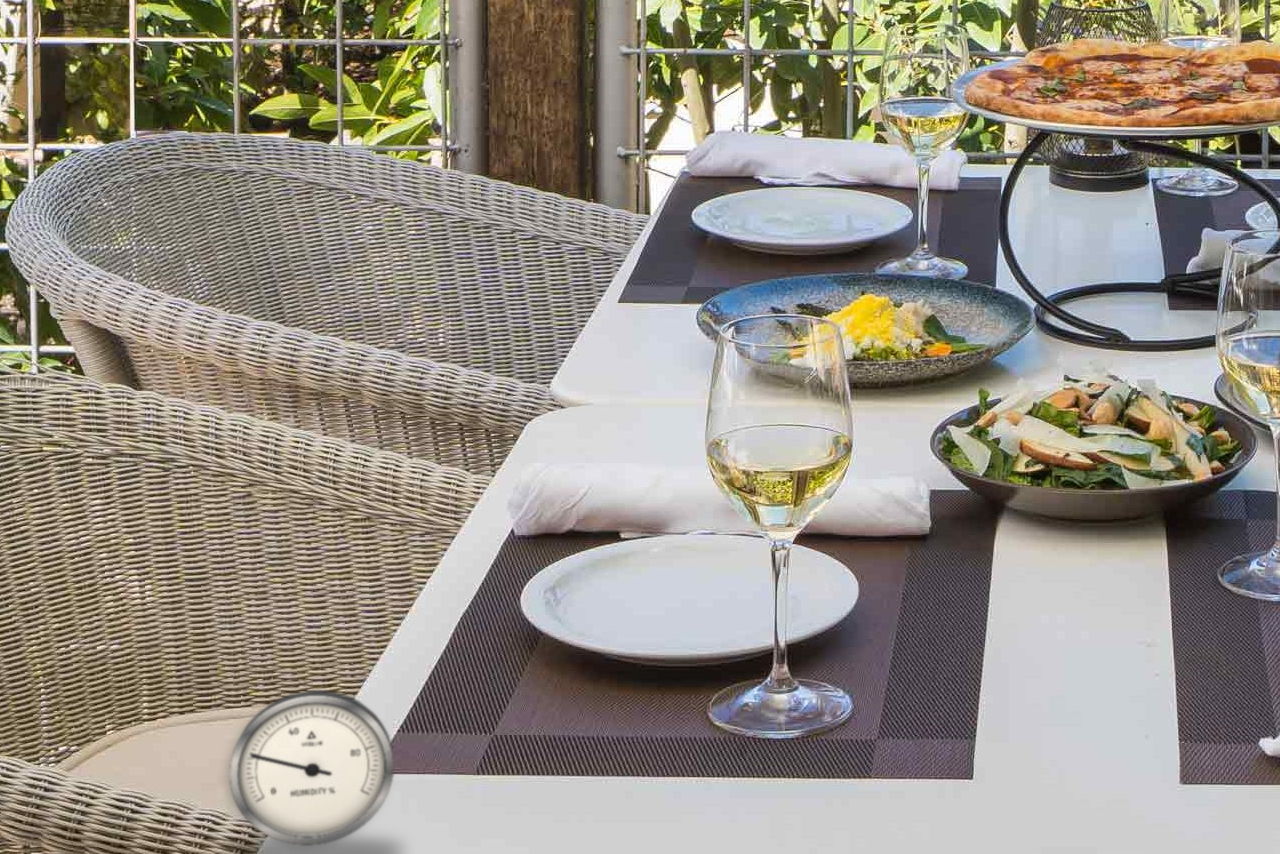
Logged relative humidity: **20** %
